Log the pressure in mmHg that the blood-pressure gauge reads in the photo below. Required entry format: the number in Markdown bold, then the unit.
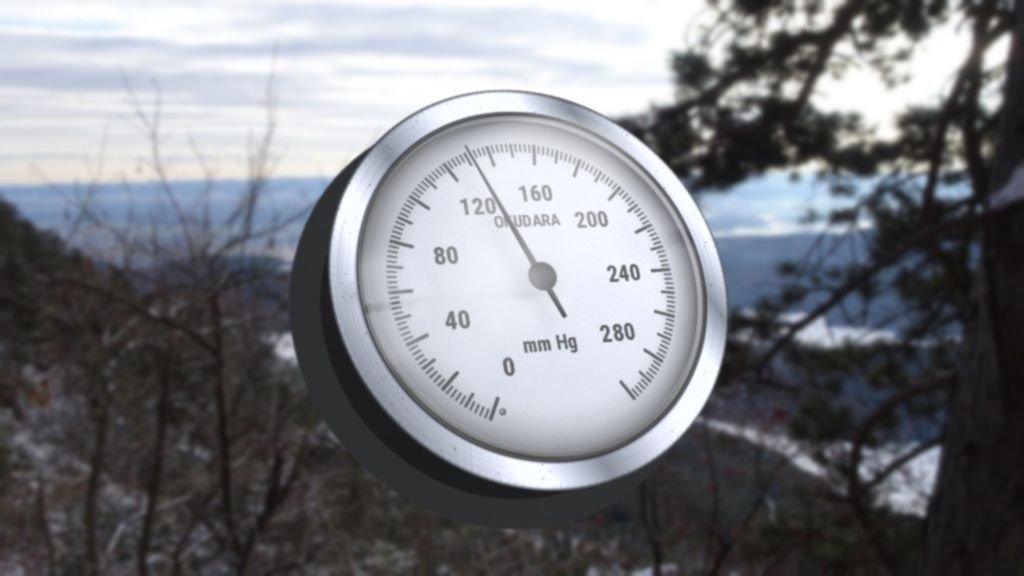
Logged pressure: **130** mmHg
